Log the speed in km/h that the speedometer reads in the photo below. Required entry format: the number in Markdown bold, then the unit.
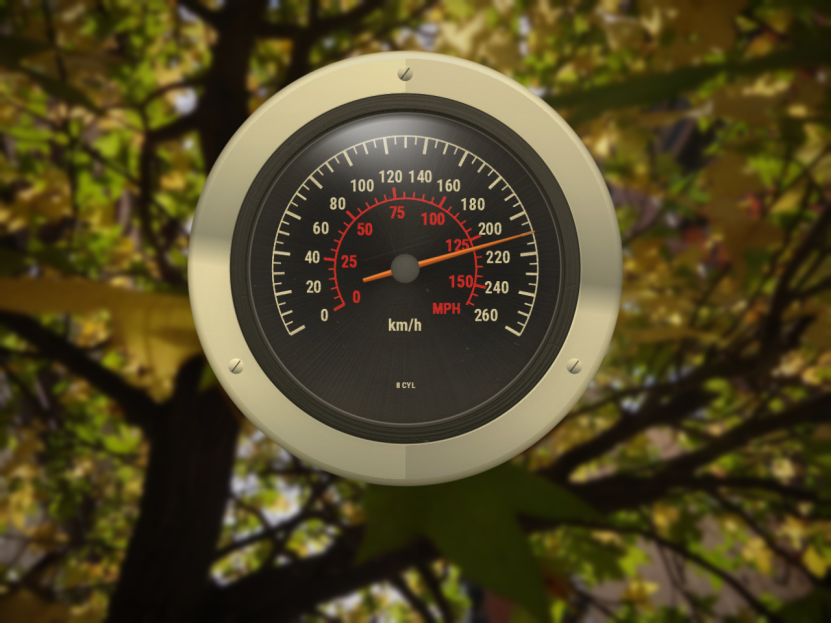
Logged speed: **210** km/h
